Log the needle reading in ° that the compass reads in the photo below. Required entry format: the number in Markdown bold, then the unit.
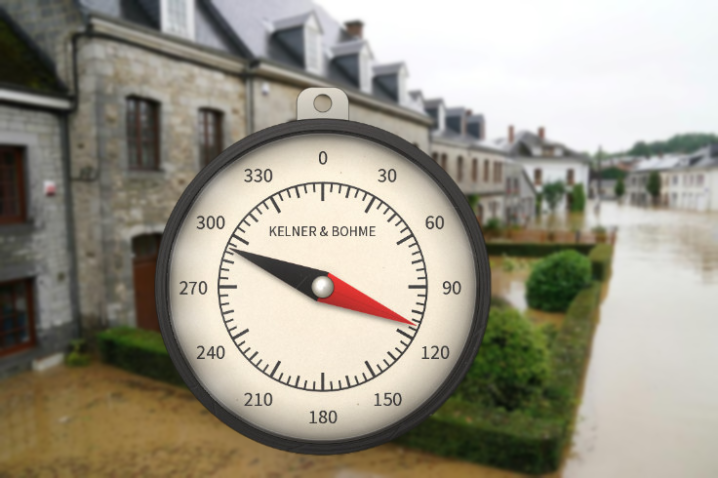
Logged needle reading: **112.5** °
